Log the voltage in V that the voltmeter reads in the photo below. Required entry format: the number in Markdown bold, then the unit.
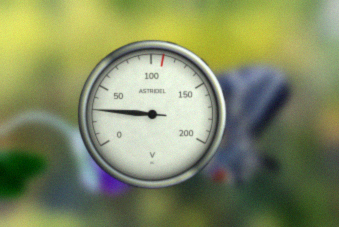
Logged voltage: **30** V
